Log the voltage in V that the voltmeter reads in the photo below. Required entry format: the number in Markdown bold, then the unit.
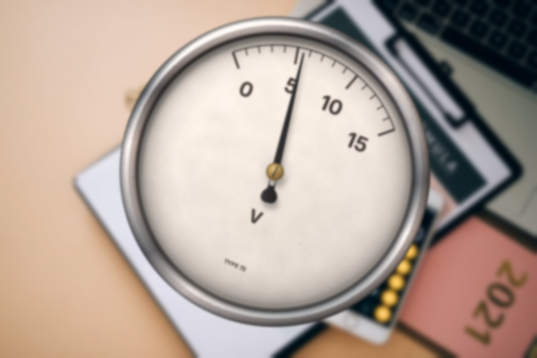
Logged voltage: **5.5** V
